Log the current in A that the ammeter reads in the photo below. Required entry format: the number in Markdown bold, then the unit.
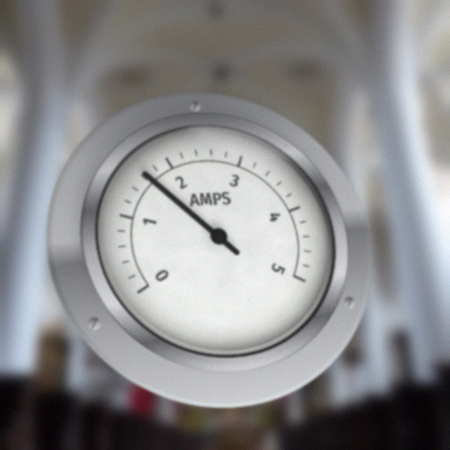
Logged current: **1.6** A
